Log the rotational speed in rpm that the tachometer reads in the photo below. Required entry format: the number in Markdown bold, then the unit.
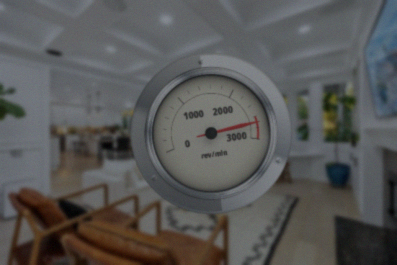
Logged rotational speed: **2700** rpm
